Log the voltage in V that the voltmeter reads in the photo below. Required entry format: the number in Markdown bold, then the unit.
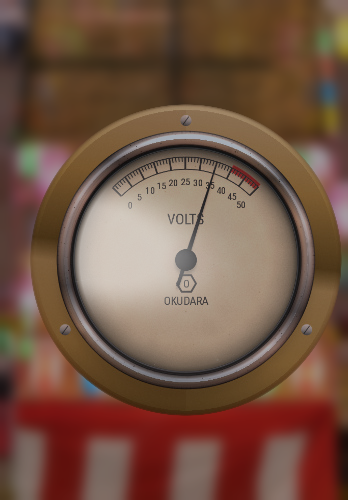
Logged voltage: **35** V
